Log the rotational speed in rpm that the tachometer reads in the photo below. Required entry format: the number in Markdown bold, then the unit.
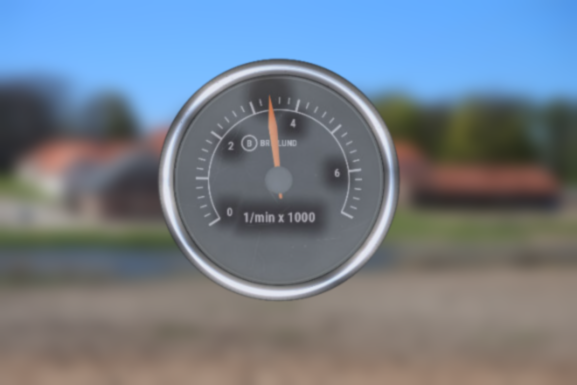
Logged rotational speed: **3400** rpm
